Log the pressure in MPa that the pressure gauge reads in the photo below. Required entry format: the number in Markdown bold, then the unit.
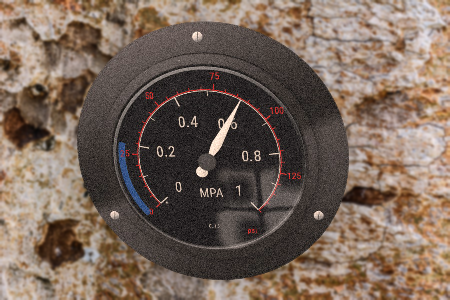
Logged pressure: **0.6** MPa
